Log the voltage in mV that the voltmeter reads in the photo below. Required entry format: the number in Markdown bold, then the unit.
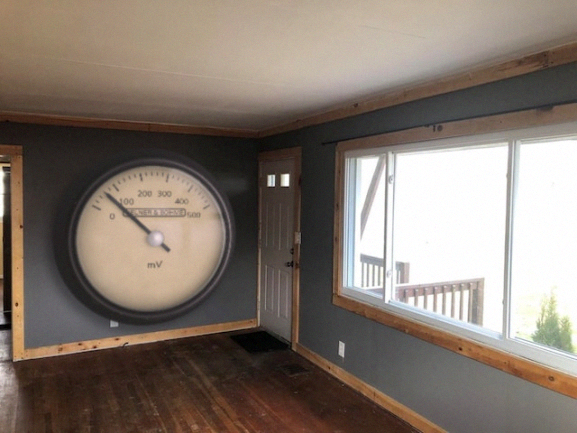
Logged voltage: **60** mV
